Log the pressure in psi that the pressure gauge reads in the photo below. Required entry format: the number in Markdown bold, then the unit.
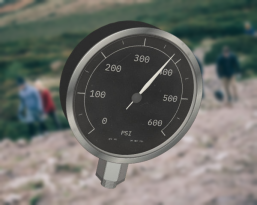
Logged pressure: **375** psi
